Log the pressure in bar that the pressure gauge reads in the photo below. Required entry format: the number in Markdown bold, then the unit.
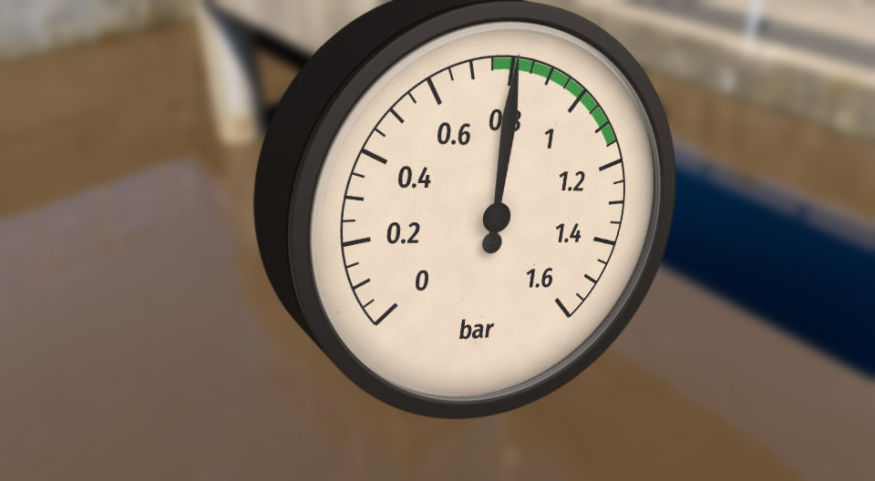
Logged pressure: **0.8** bar
